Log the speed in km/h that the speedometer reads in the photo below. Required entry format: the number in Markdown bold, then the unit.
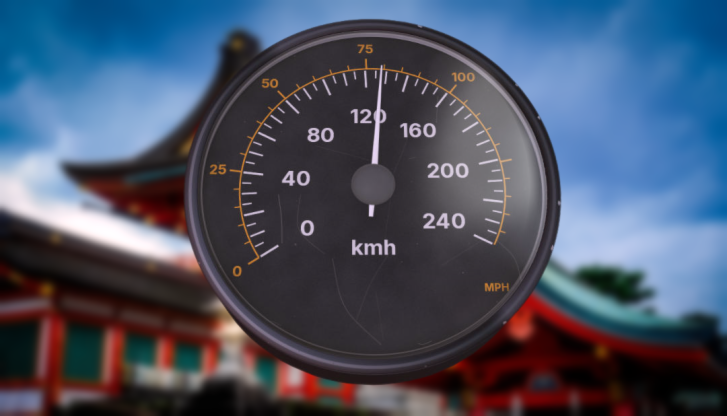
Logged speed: **127.5** km/h
